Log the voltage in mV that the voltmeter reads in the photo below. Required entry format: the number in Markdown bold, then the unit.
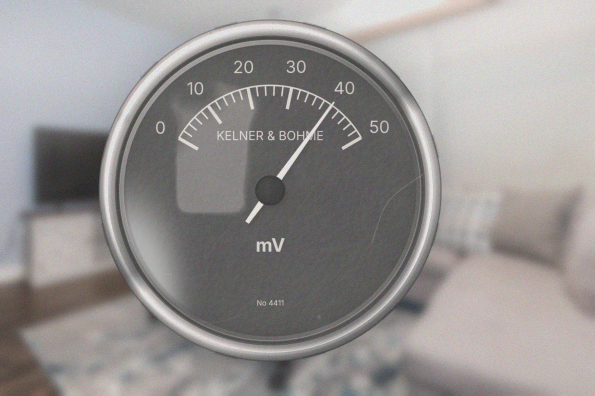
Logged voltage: **40** mV
